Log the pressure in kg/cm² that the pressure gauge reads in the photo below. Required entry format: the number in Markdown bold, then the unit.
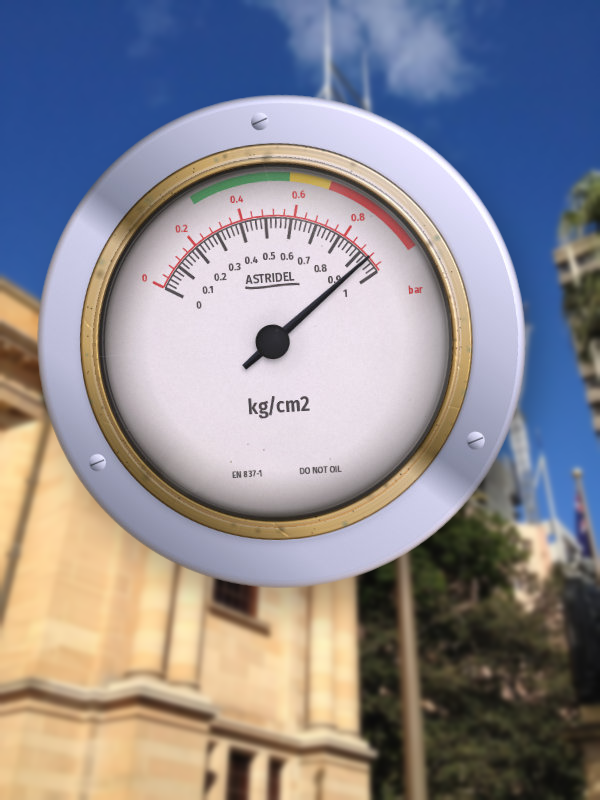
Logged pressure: **0.94** kg/cm²
